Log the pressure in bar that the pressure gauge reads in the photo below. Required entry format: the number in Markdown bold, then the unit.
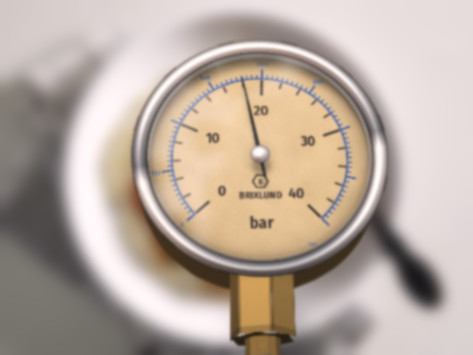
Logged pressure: **18** bar
